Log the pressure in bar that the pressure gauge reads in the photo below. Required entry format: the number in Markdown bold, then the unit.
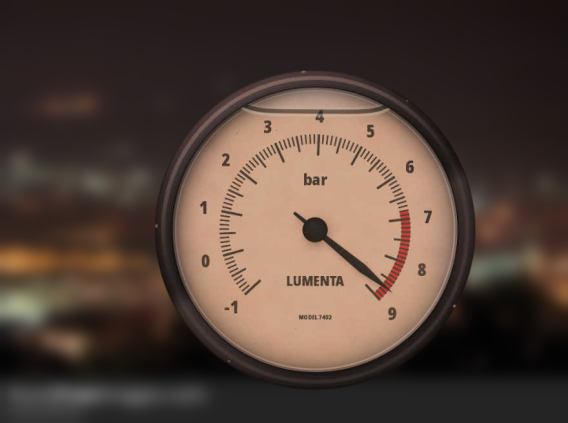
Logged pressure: **8.7** bar
